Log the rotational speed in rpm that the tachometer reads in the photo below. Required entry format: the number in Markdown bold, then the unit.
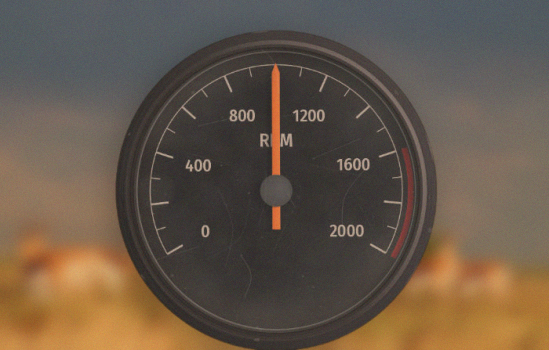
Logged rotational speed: **1000** rpm
